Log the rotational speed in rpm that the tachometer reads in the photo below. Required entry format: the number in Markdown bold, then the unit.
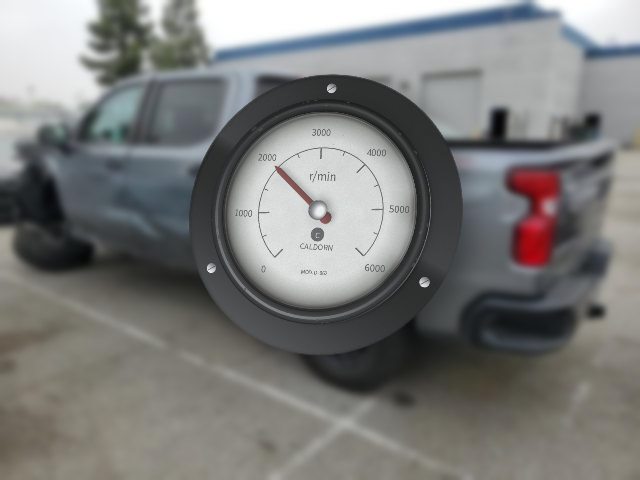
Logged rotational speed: **2000** rpm
